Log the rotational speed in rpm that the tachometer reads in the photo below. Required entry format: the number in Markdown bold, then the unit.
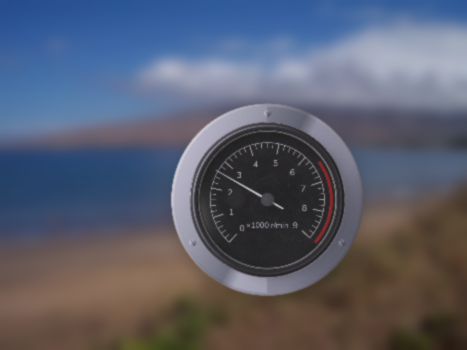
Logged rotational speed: **2600** rpm
